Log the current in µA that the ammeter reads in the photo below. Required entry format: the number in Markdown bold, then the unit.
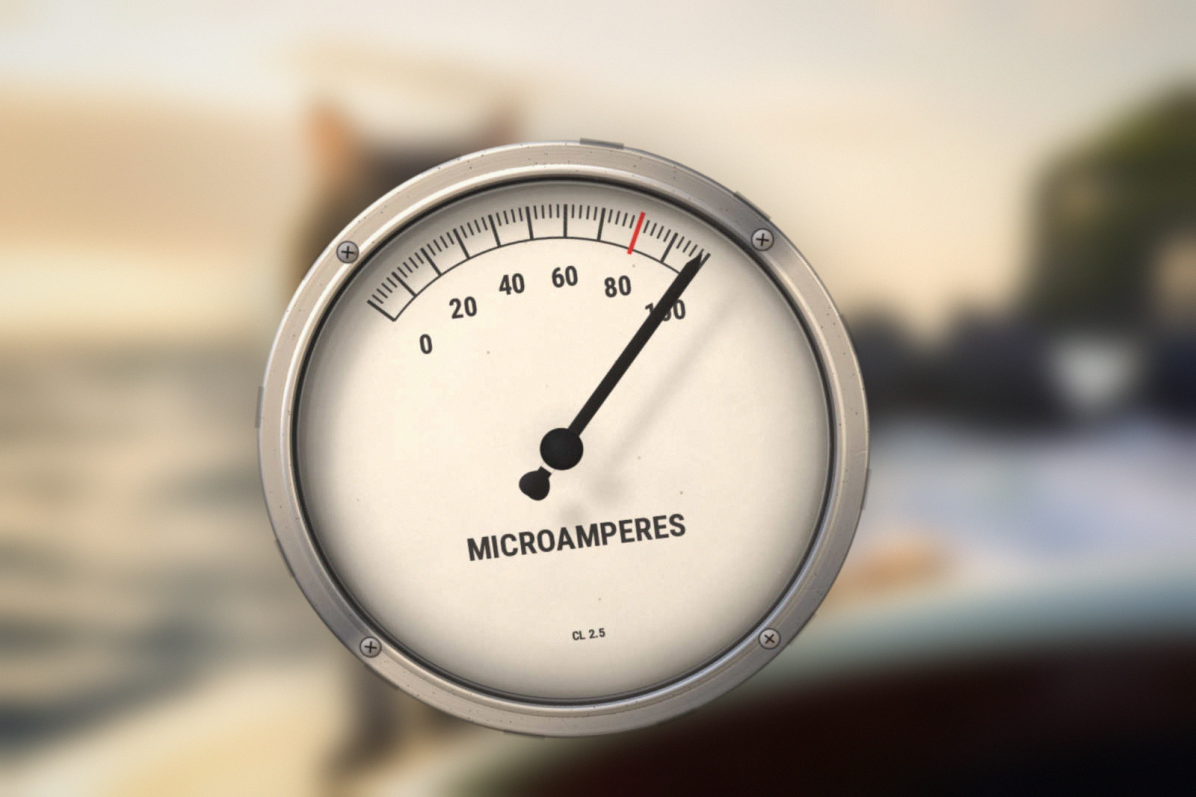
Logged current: **98** µA
